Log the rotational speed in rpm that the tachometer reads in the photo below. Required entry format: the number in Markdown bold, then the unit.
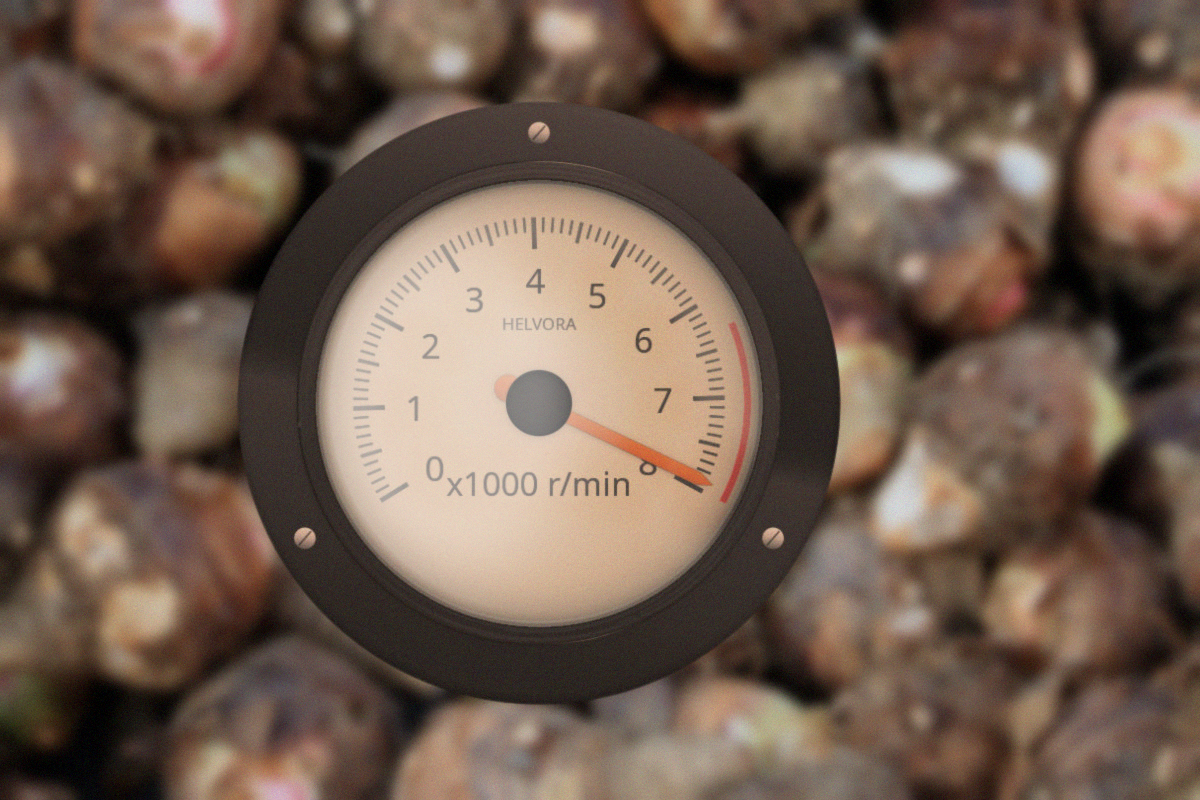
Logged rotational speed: **7900** rpm
